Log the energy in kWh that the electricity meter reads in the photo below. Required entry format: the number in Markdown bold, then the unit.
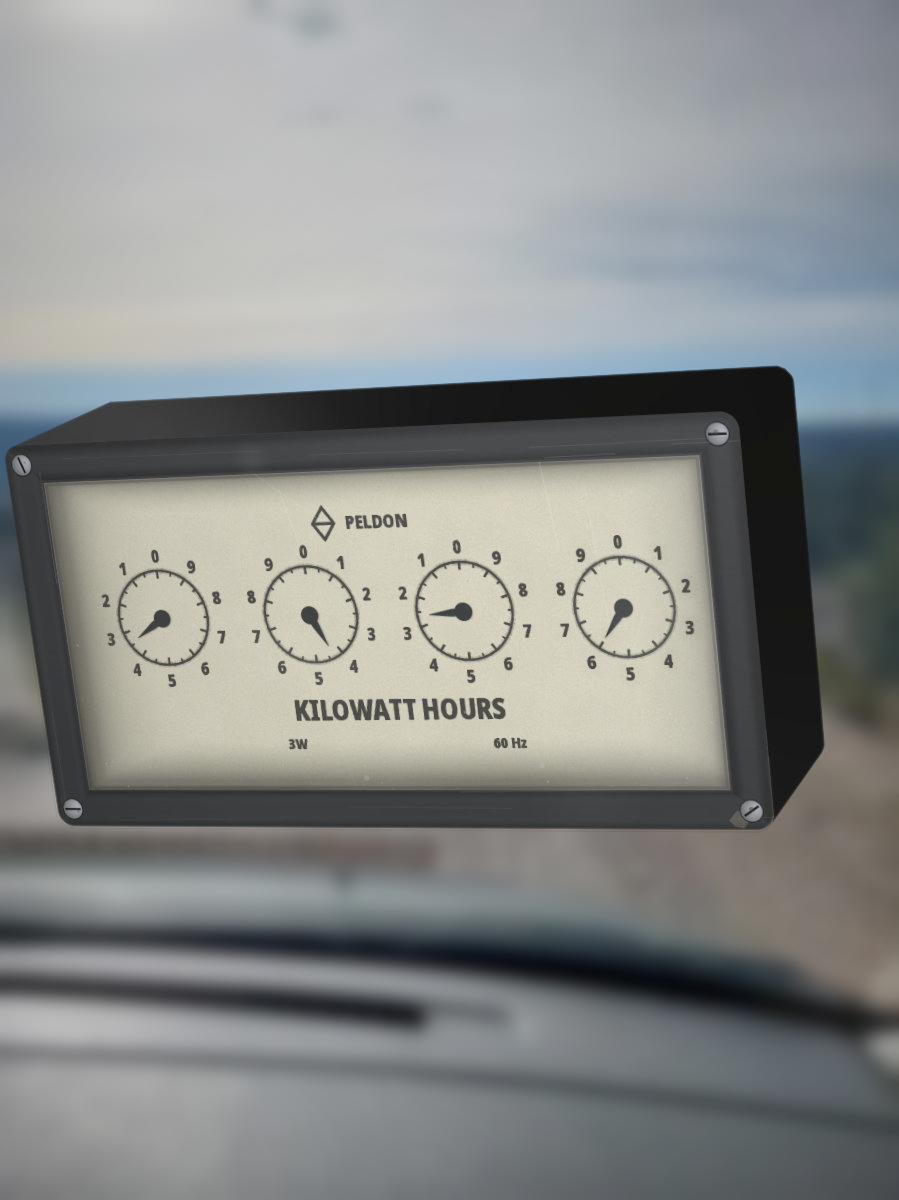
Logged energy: **3426** kWh
